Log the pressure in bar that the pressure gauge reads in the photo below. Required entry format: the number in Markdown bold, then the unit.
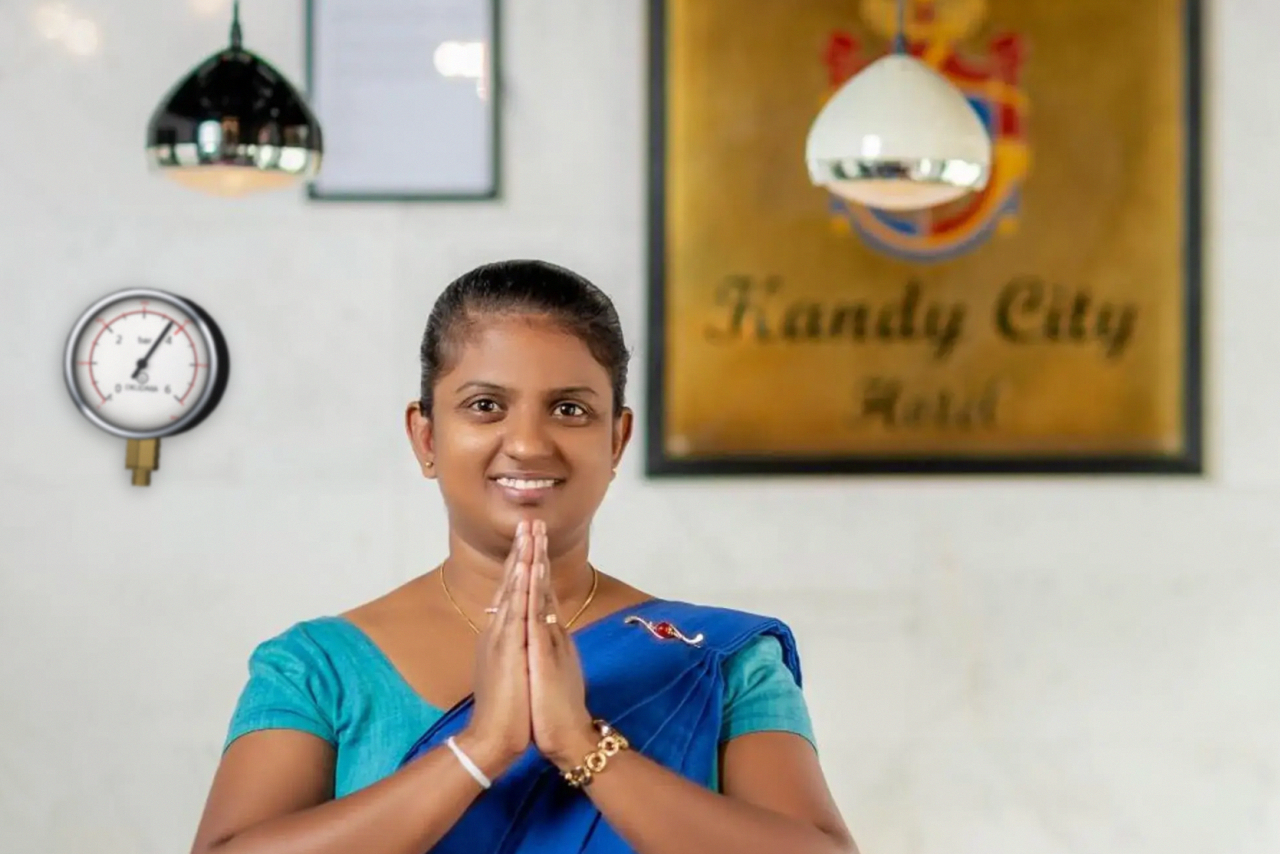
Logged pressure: **3.75** bar
